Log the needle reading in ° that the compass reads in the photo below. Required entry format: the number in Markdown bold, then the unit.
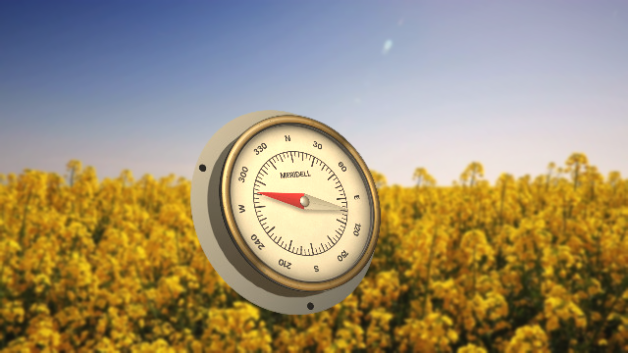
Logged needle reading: **285** °
